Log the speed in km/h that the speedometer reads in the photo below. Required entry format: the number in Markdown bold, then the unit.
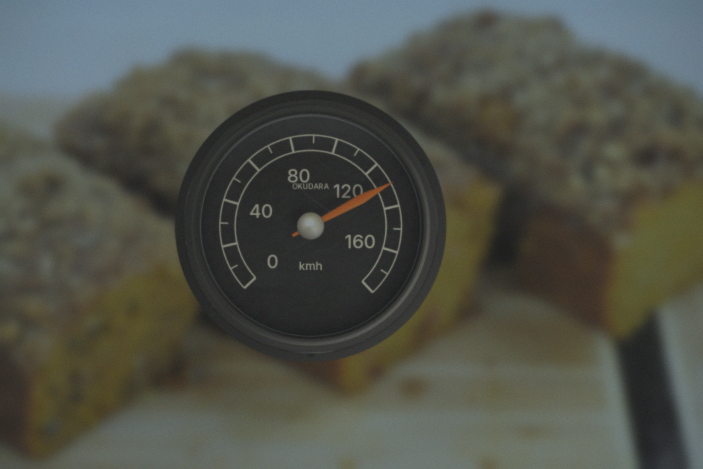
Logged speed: **130** km/h
